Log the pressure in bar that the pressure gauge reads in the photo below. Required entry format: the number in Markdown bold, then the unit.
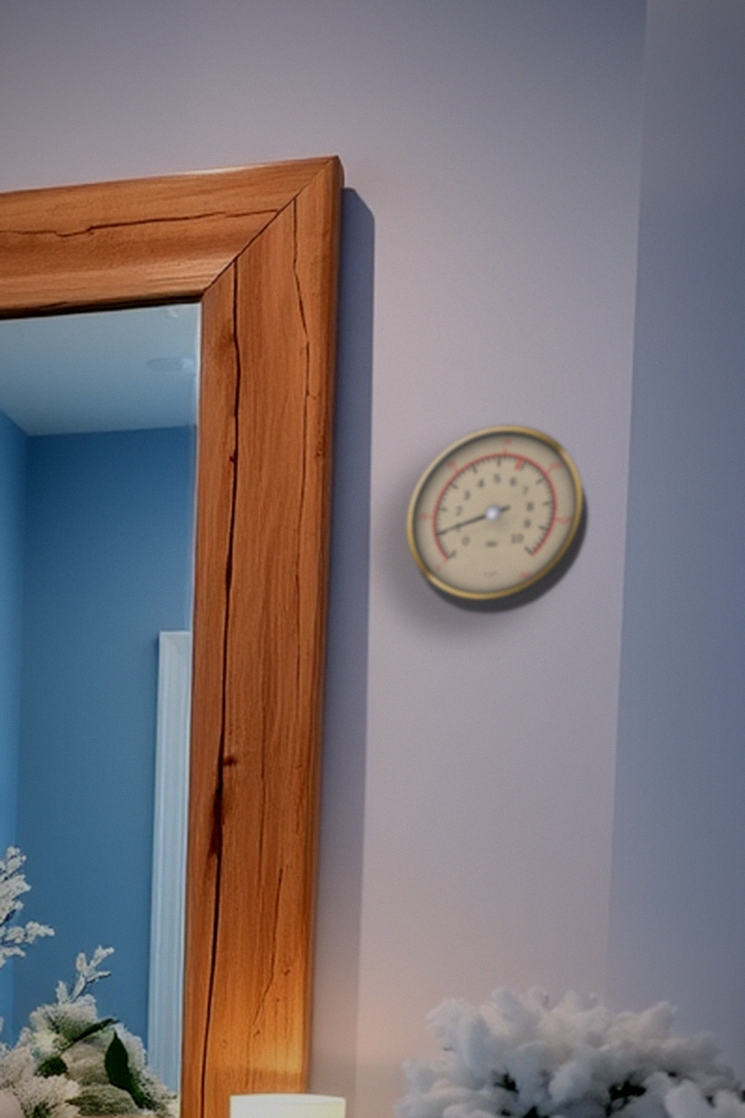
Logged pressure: **1** bar
